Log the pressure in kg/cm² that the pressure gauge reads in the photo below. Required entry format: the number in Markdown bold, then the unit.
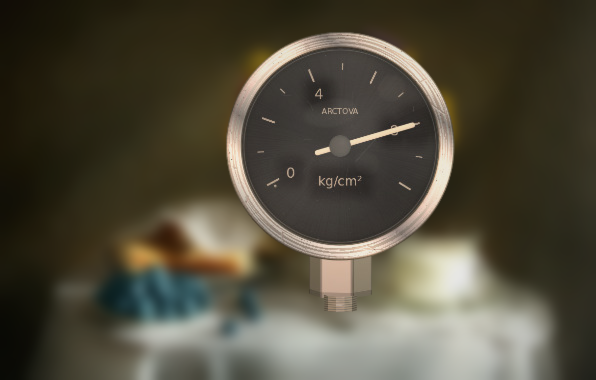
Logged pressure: **8** kg/cm²
